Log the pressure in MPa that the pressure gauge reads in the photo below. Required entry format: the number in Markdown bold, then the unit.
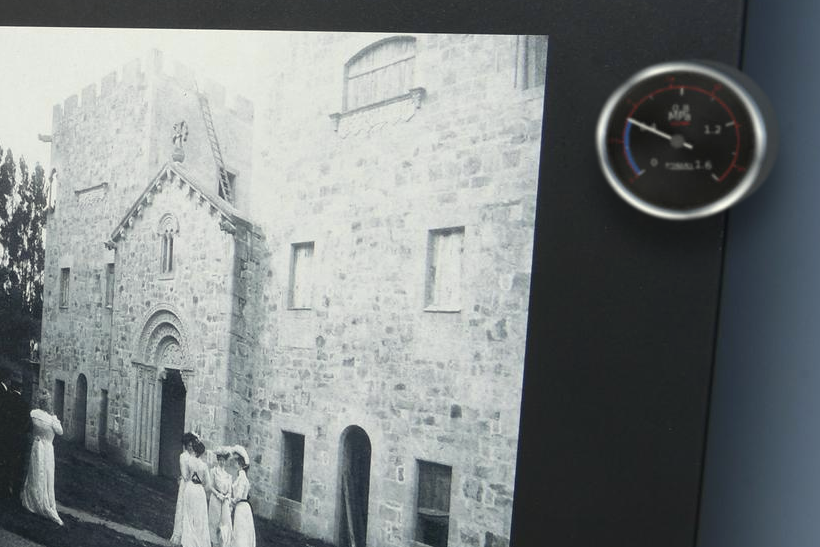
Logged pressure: **0.4** MPa
